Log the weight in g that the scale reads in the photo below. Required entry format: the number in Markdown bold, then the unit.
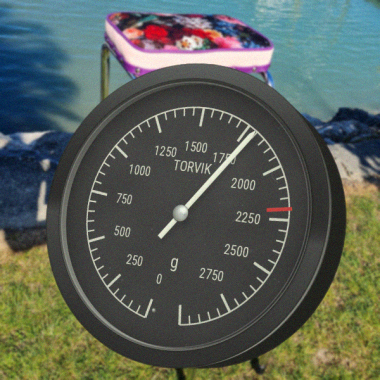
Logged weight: **1800** g
